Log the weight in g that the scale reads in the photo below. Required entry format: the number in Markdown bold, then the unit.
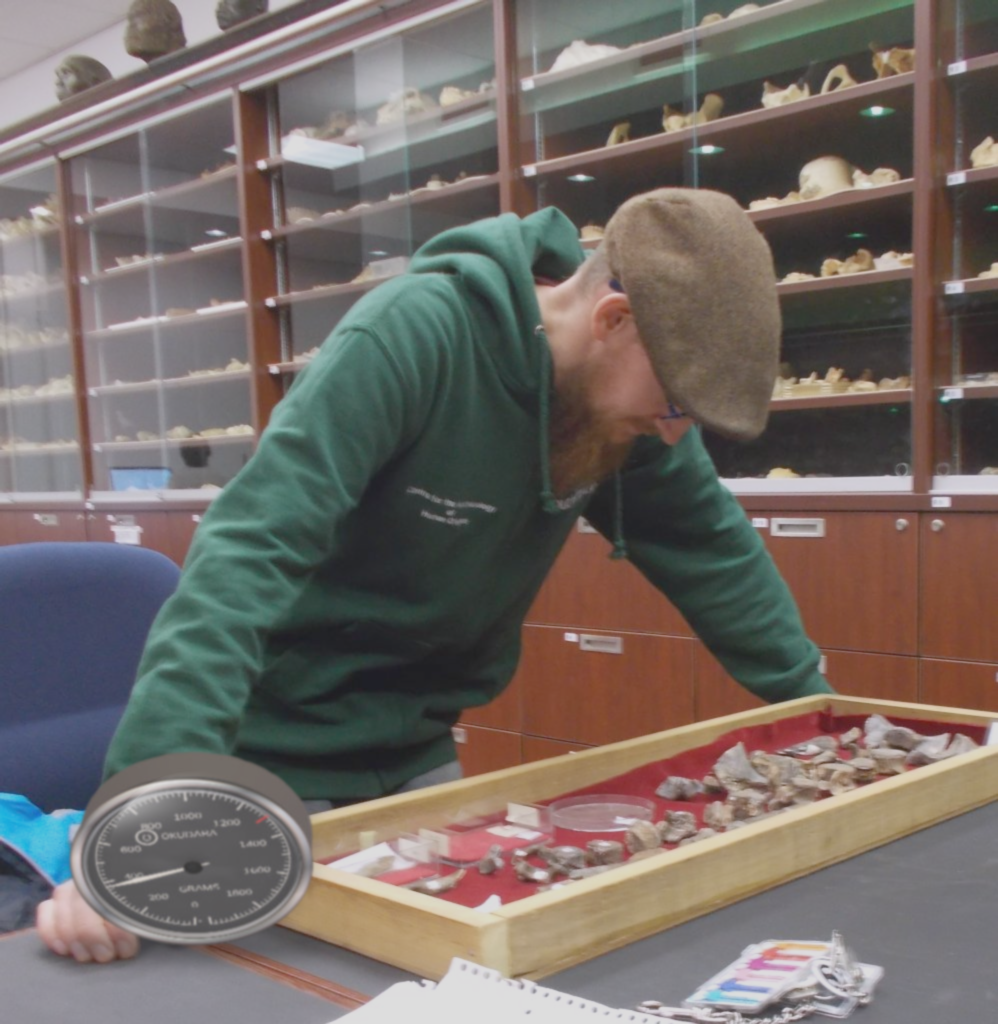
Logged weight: **400** g
